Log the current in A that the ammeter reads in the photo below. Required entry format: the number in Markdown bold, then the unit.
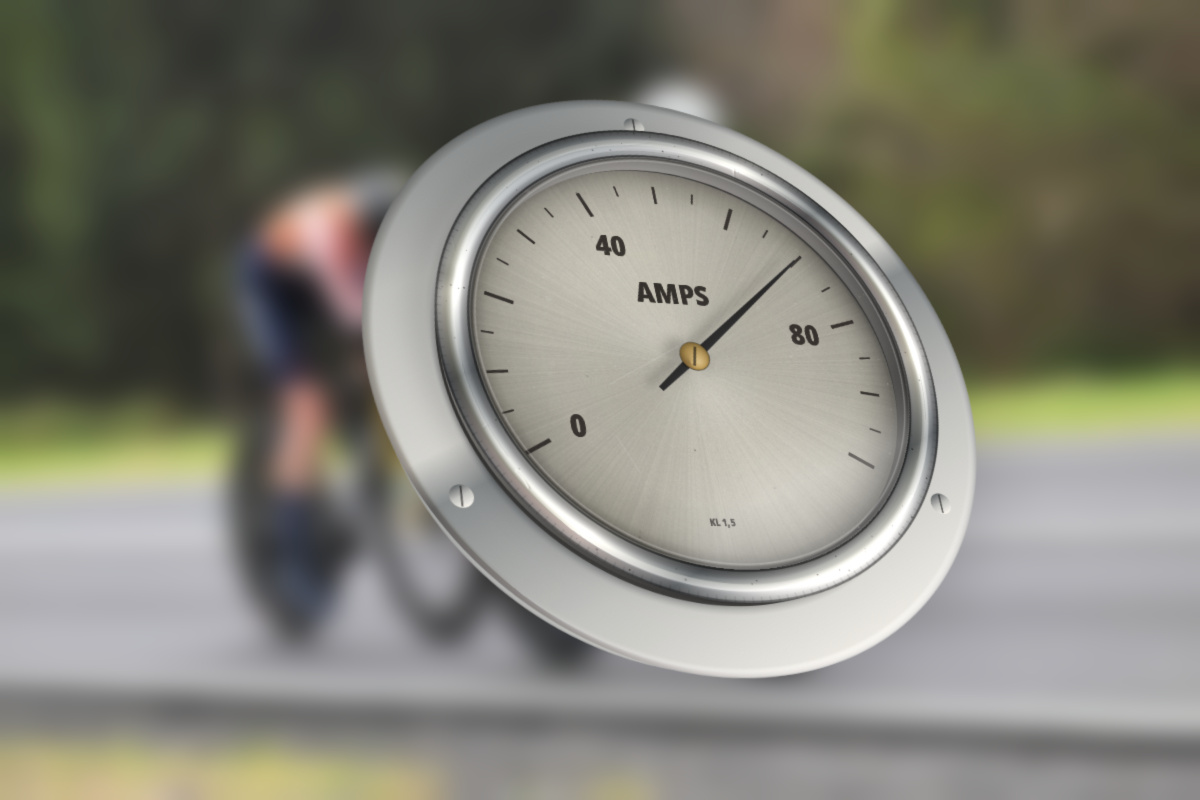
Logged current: **70** A
